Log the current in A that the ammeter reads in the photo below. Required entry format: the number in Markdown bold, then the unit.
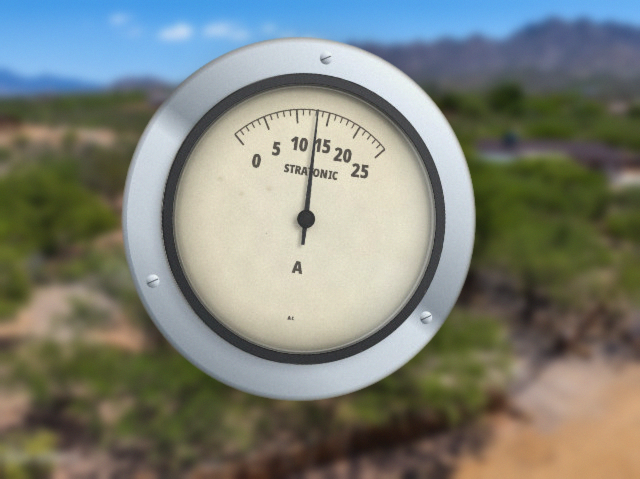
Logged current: **13** A
